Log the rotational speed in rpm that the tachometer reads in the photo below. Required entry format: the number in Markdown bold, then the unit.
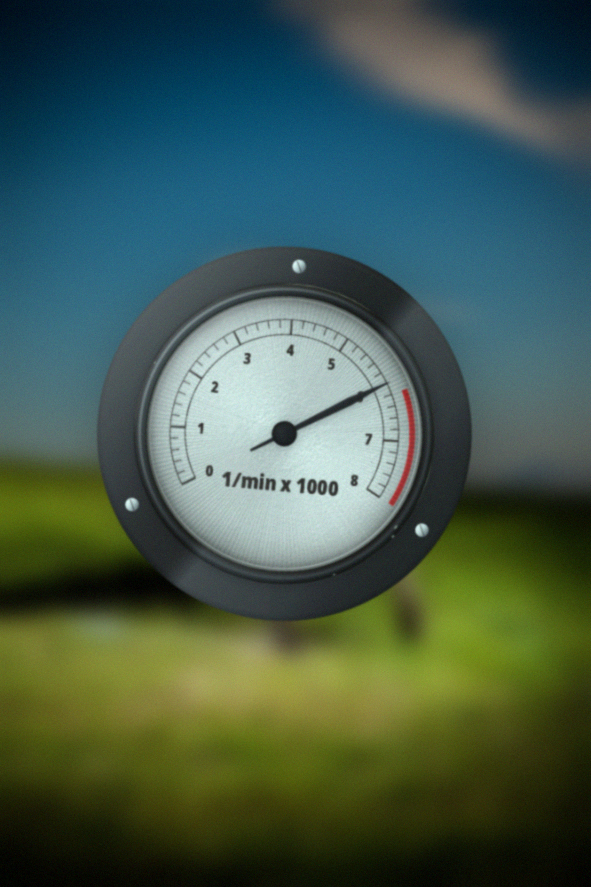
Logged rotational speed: **6000** rpm
